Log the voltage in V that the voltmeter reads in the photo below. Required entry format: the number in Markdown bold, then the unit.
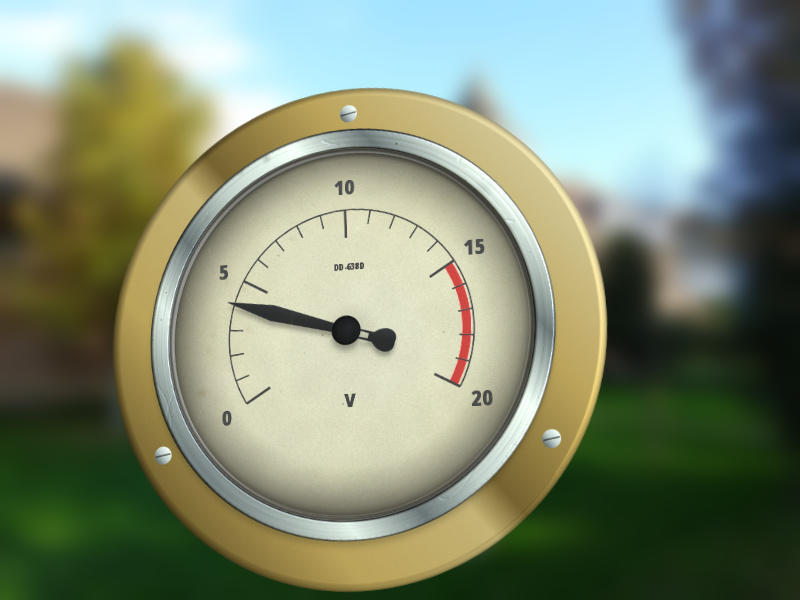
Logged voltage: **4** V
